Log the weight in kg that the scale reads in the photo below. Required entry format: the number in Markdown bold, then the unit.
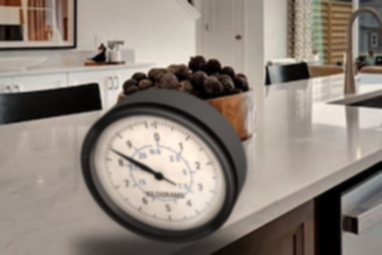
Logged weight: **8.5** kg
